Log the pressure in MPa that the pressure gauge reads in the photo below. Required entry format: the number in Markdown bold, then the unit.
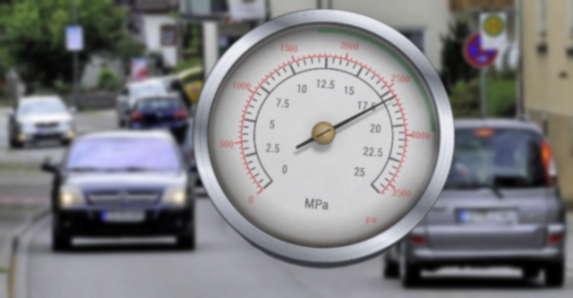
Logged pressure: **18** MPa
